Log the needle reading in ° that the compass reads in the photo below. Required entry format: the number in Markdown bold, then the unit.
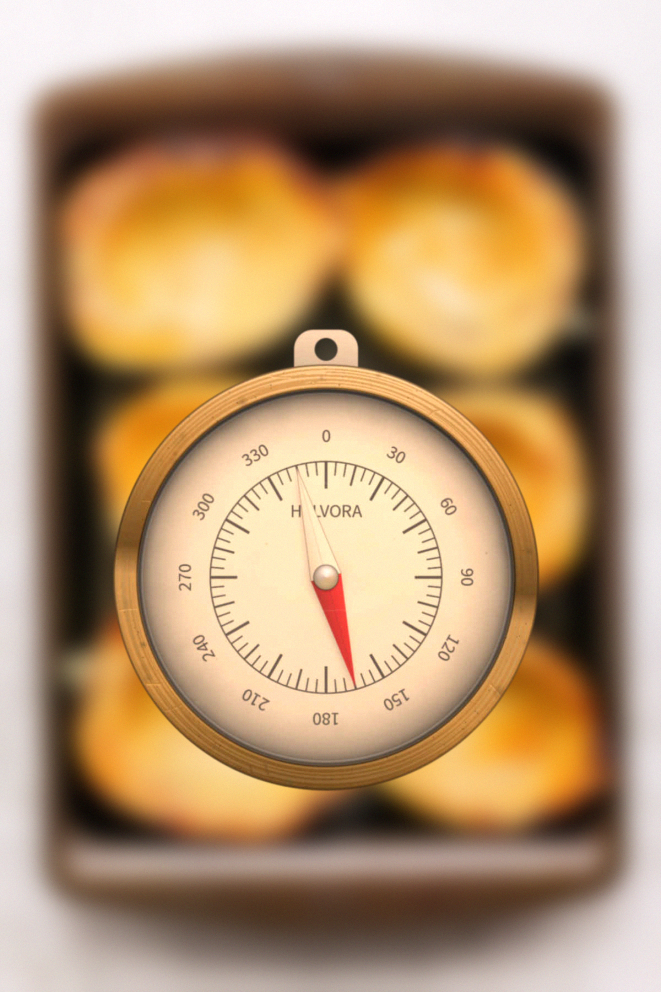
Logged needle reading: **165** °
